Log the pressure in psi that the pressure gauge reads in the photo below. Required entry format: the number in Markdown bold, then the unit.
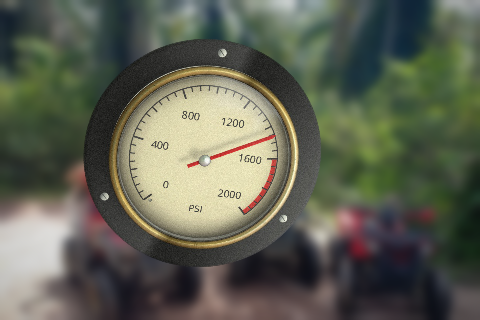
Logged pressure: **1450** psi
